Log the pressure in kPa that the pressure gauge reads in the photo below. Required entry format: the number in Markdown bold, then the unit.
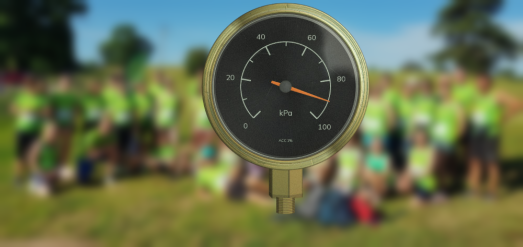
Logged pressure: **90** kPa
